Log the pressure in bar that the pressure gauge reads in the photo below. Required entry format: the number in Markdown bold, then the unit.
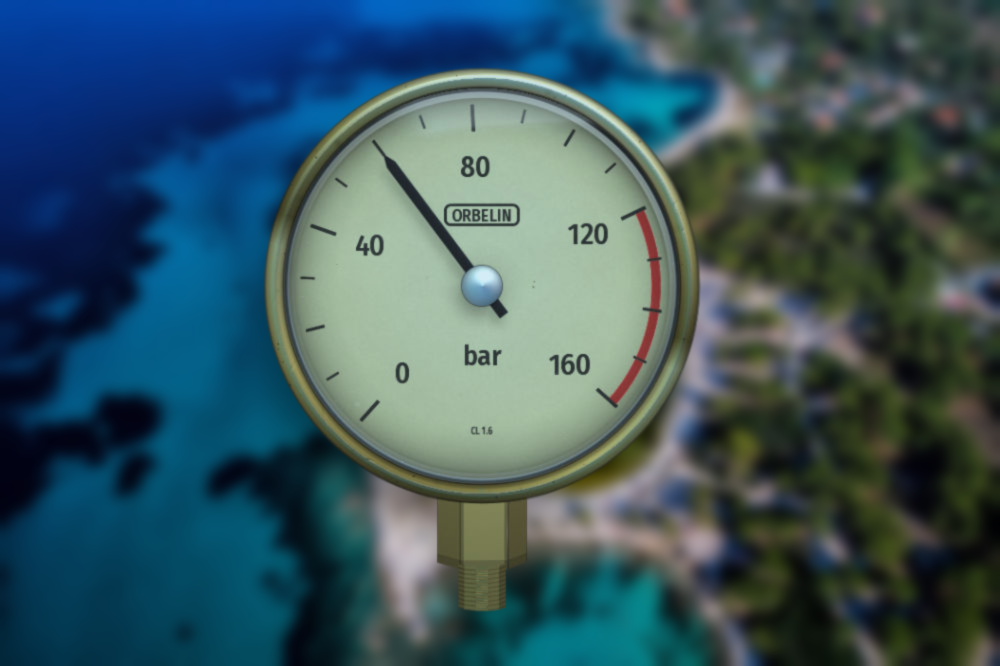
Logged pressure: **60** bar
